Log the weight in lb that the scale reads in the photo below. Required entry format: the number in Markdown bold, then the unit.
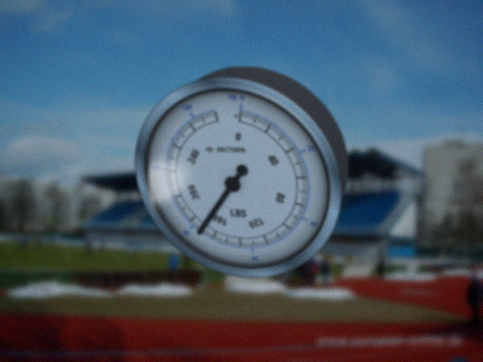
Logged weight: **170** lb
